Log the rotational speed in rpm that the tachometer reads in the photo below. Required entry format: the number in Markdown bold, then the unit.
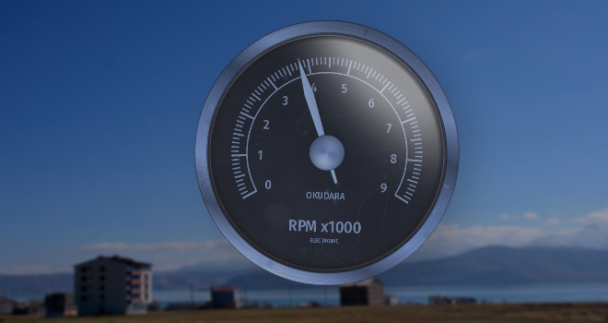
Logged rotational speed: **3800** rpm
